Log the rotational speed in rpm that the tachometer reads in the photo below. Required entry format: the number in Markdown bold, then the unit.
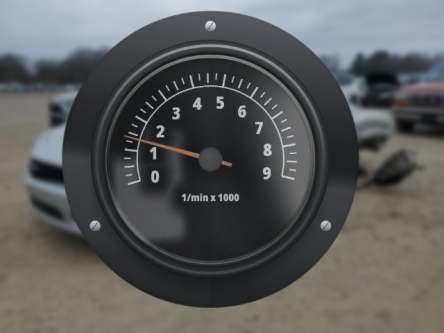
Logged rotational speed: **1375** rpm
